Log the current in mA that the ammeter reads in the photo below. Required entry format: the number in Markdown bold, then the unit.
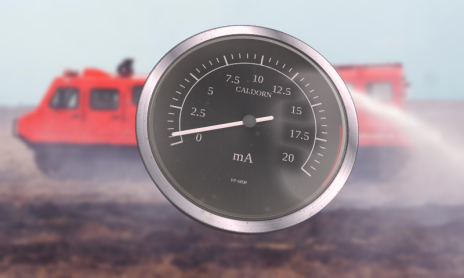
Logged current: **0.5** mA
